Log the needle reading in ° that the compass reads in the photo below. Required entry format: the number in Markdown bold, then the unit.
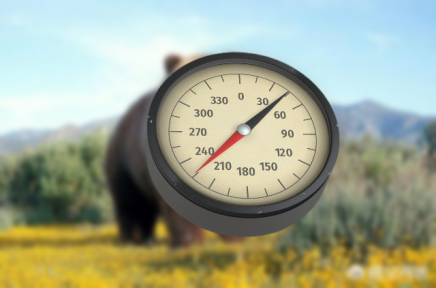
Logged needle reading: **225** °
